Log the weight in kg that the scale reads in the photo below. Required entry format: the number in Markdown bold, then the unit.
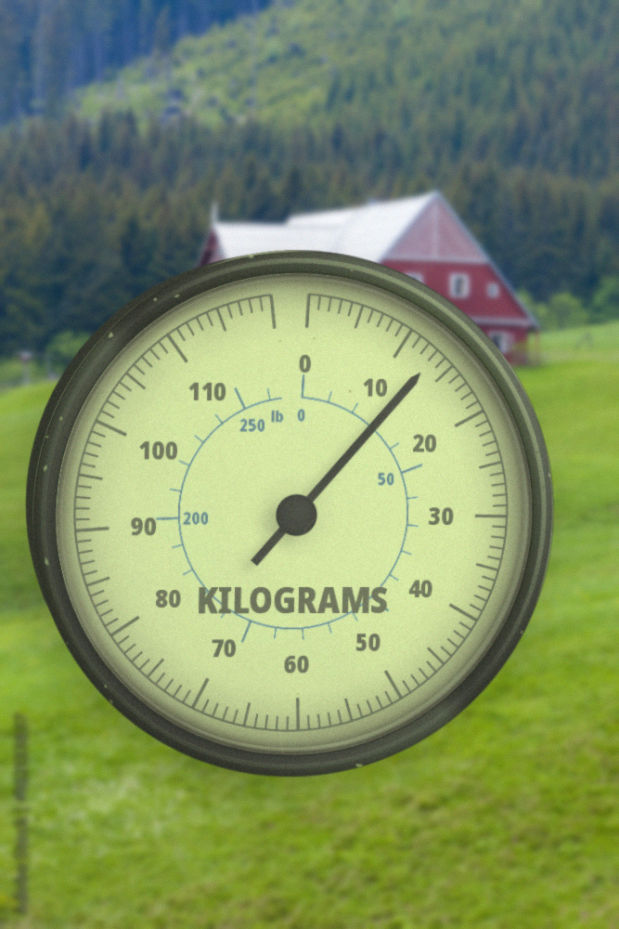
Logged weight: **13** kg
